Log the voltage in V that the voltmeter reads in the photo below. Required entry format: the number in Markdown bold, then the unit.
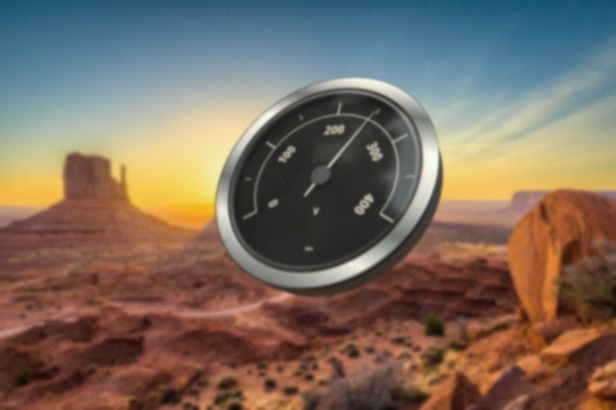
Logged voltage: **250** V
